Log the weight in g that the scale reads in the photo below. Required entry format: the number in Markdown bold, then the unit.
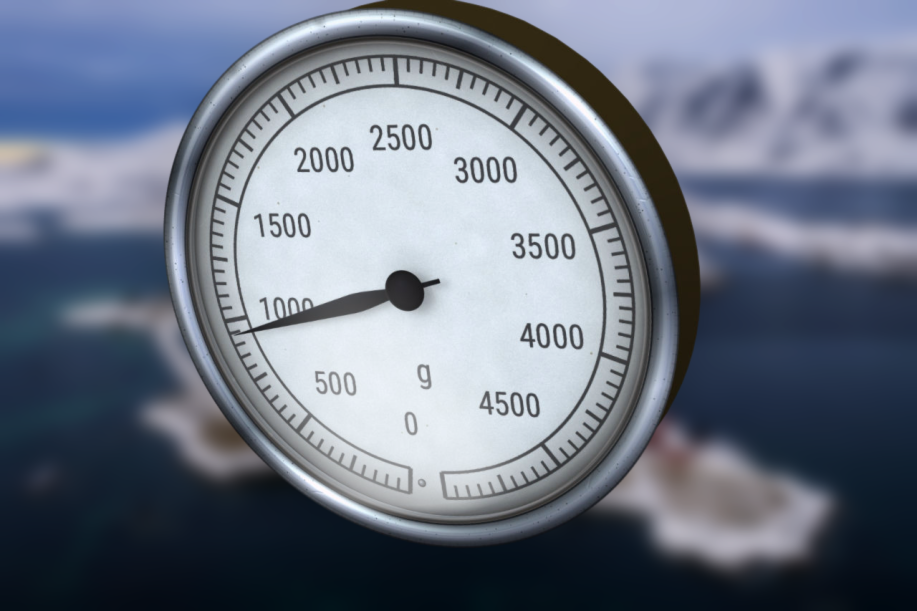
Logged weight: **950** g
